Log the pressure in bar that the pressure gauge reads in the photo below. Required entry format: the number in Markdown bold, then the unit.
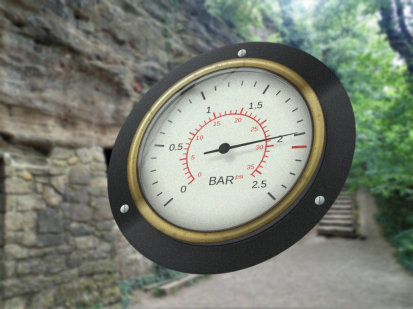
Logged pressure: **2** bar
